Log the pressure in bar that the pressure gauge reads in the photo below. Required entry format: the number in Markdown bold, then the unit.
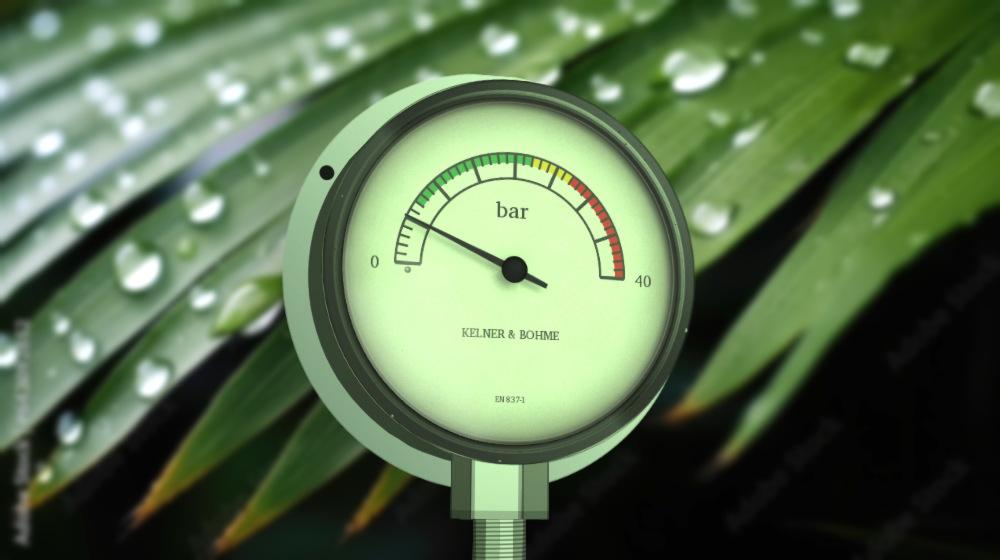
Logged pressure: **5** bar
